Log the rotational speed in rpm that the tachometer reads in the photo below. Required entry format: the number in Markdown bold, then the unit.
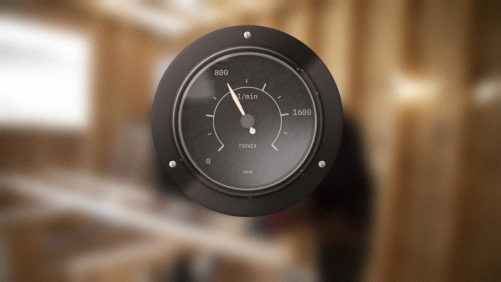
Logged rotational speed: **800** rpm
